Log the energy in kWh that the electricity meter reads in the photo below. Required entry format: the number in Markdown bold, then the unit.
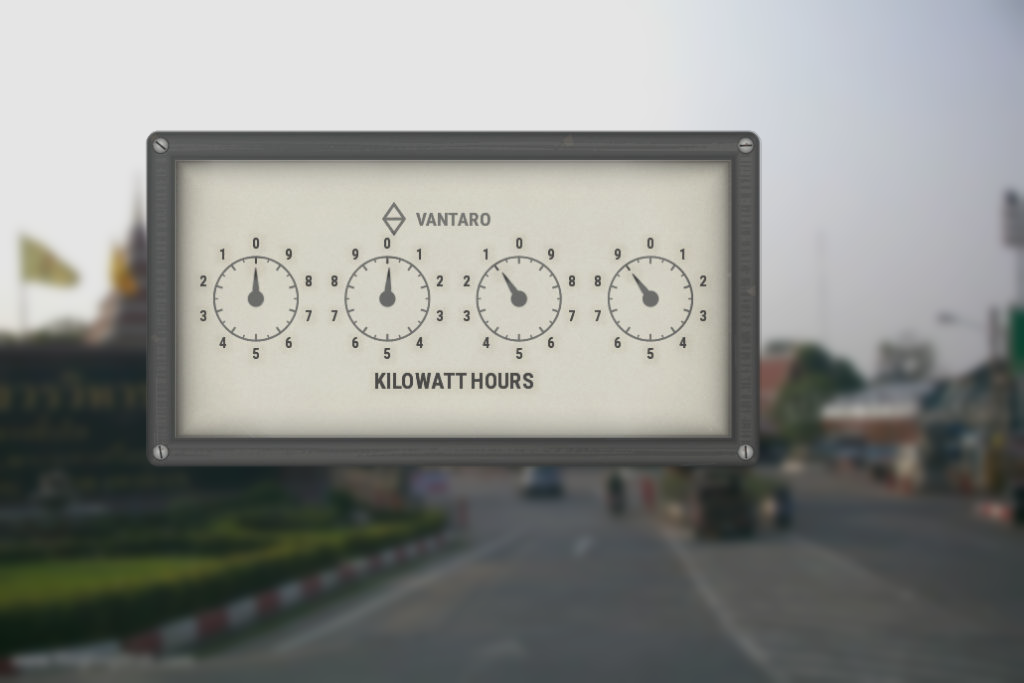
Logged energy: **9** kWh
